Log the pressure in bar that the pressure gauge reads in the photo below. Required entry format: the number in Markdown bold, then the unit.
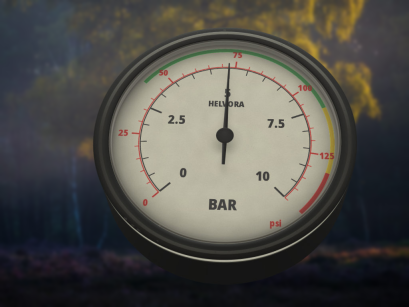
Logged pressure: **5** bar
